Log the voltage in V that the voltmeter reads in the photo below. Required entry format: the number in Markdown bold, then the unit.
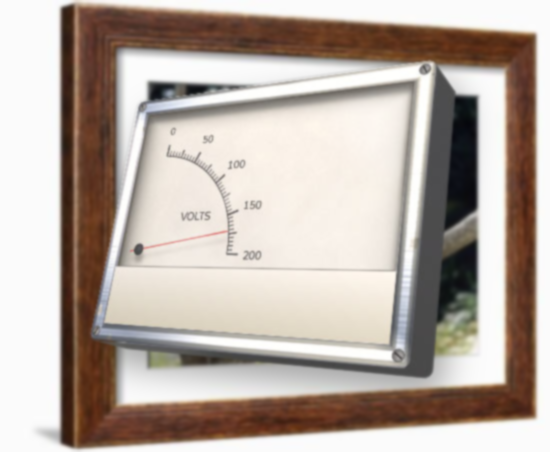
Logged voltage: **175** V
